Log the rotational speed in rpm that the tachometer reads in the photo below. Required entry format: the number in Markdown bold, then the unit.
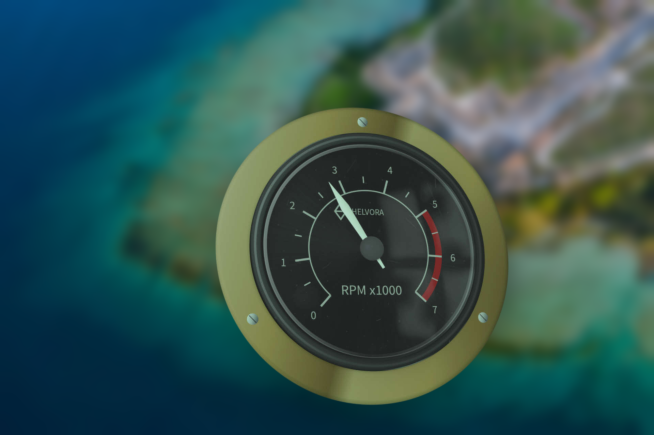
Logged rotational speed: **2750** rpm
